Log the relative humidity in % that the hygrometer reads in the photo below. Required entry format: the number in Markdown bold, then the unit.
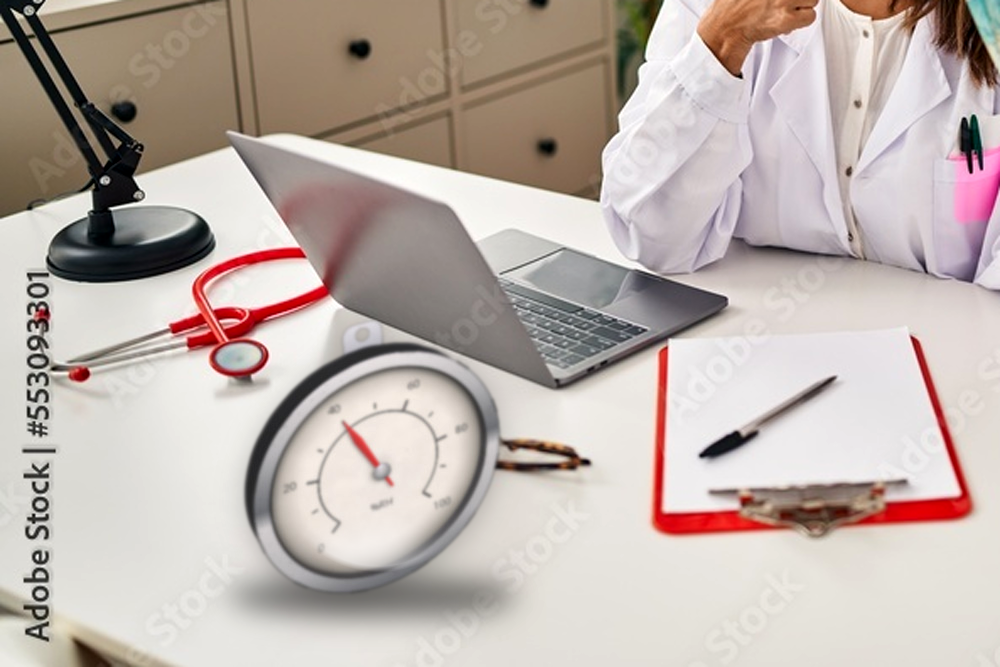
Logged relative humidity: **40** %
